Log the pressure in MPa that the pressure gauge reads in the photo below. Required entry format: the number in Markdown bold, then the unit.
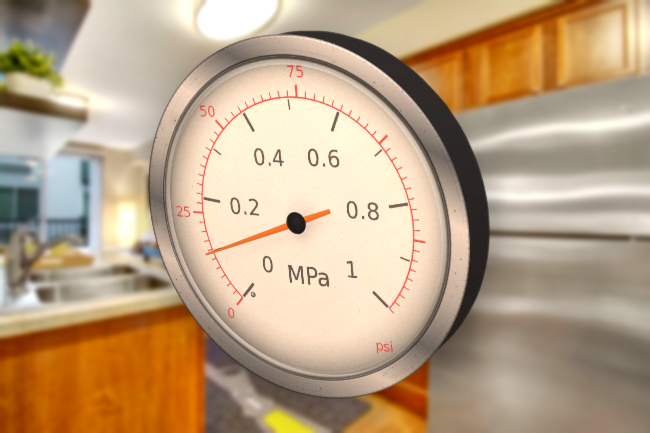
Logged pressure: **0.1** MPa
